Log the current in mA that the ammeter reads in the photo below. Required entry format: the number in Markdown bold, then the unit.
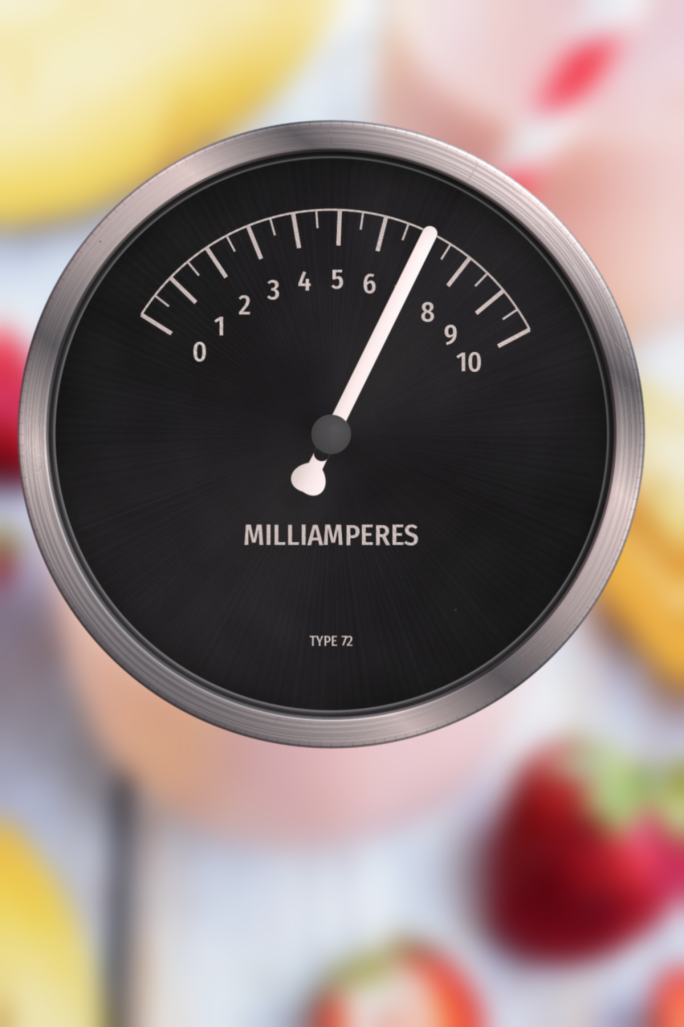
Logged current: **7** mA
